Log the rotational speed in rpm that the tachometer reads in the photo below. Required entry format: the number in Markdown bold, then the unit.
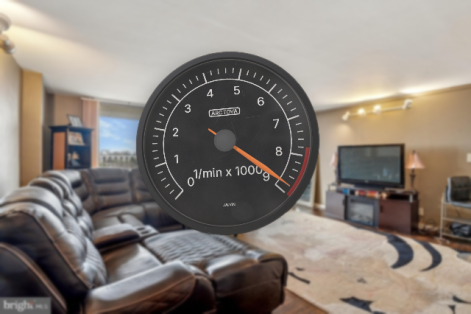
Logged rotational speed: **8800** rpm
